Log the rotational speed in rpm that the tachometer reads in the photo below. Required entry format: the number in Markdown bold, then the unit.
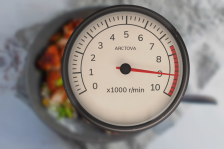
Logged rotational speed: **9000** rpm
